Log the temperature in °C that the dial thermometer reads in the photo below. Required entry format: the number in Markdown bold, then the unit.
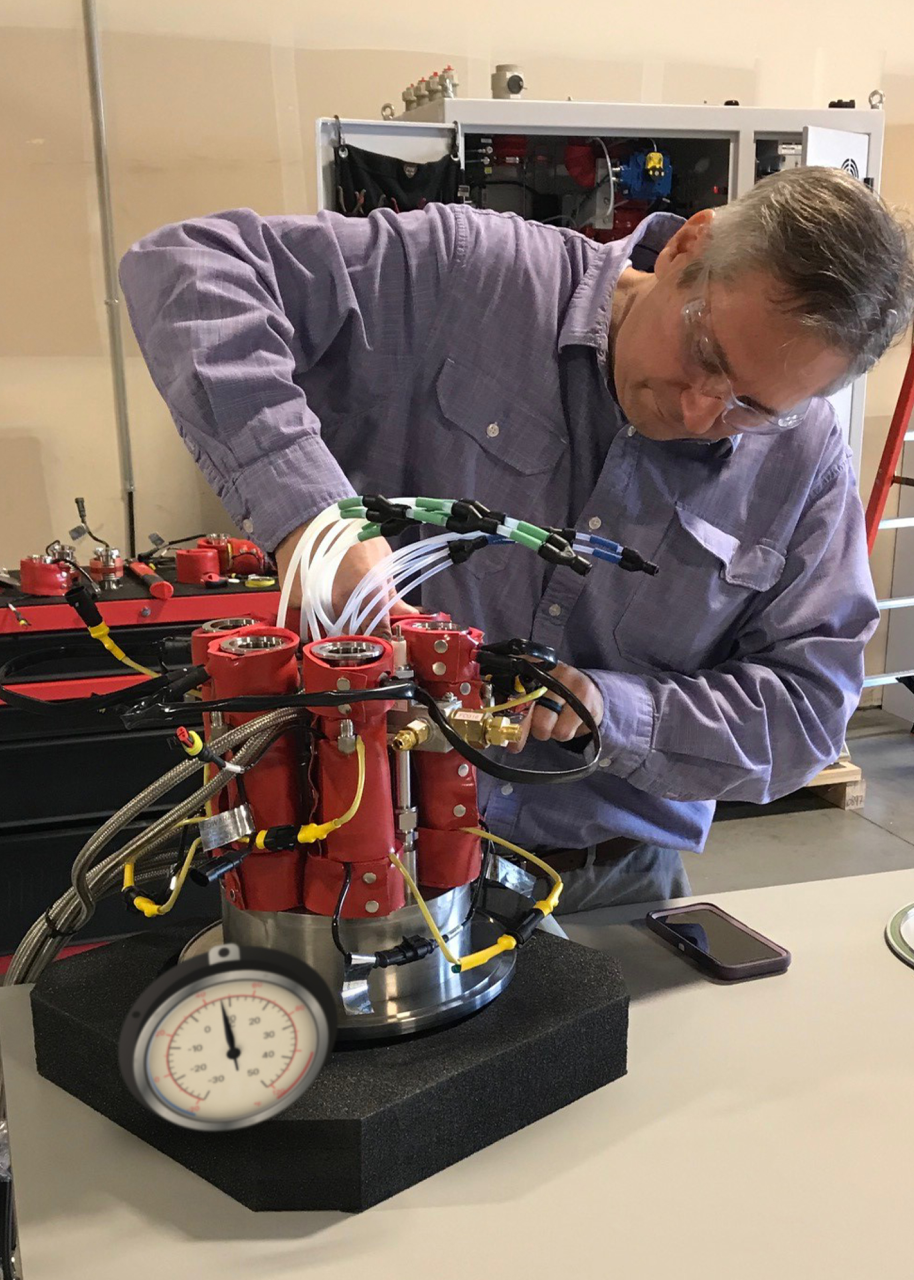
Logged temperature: **8** °C
